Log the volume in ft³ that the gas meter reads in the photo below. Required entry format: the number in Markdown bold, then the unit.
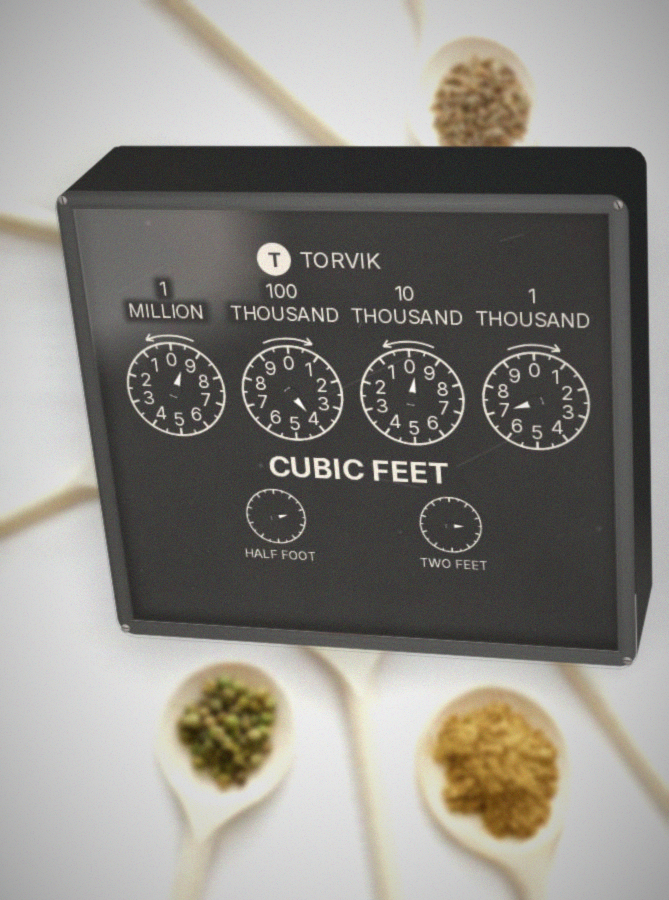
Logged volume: **939700** ft³
